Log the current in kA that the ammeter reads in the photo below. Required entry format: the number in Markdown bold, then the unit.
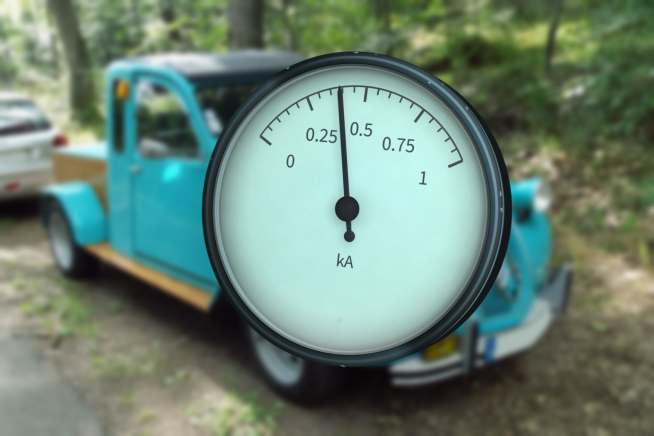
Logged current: **0.4** kA
